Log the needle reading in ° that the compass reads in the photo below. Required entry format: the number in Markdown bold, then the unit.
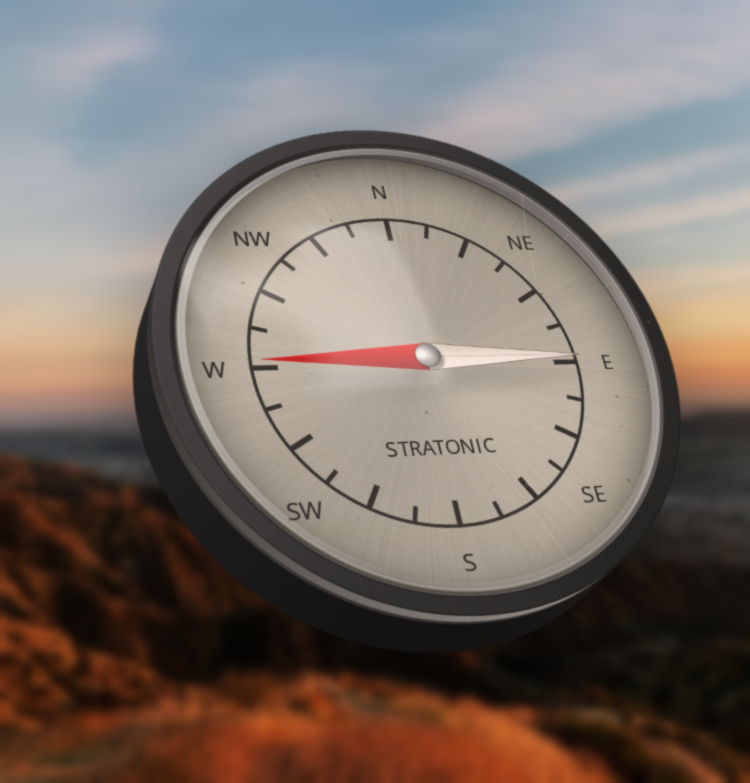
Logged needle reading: **270** °
